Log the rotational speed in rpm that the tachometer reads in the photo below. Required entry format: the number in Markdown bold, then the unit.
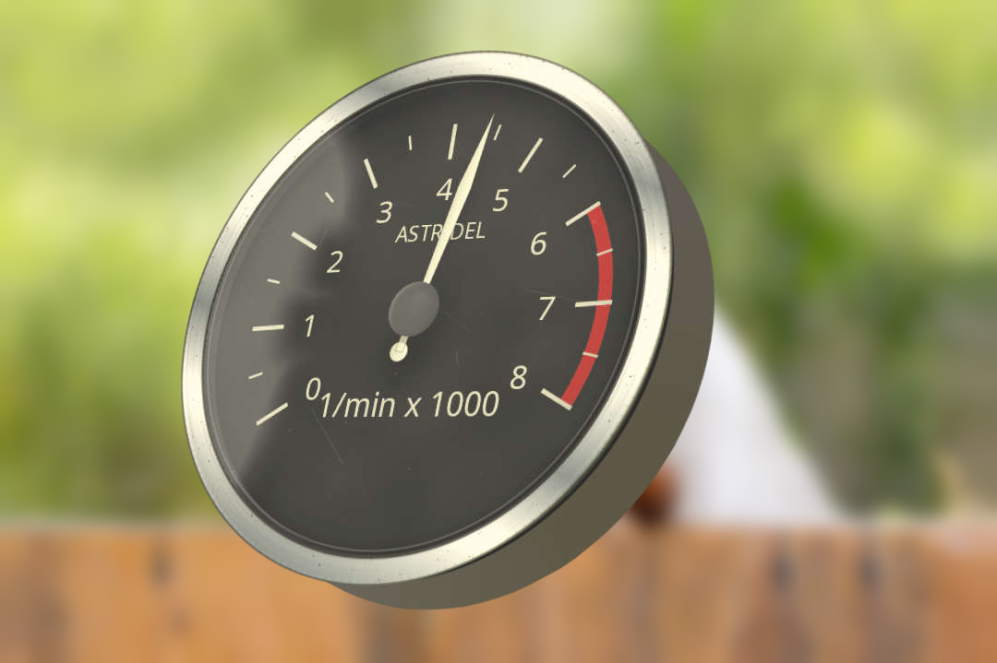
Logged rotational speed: **4500** rpm
